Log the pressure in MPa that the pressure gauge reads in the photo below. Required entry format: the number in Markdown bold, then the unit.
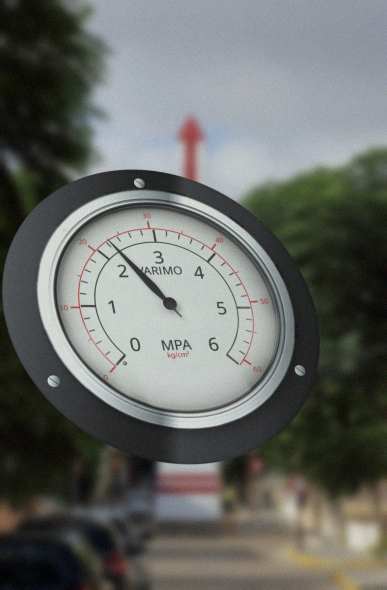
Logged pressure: **2.2** MPa
